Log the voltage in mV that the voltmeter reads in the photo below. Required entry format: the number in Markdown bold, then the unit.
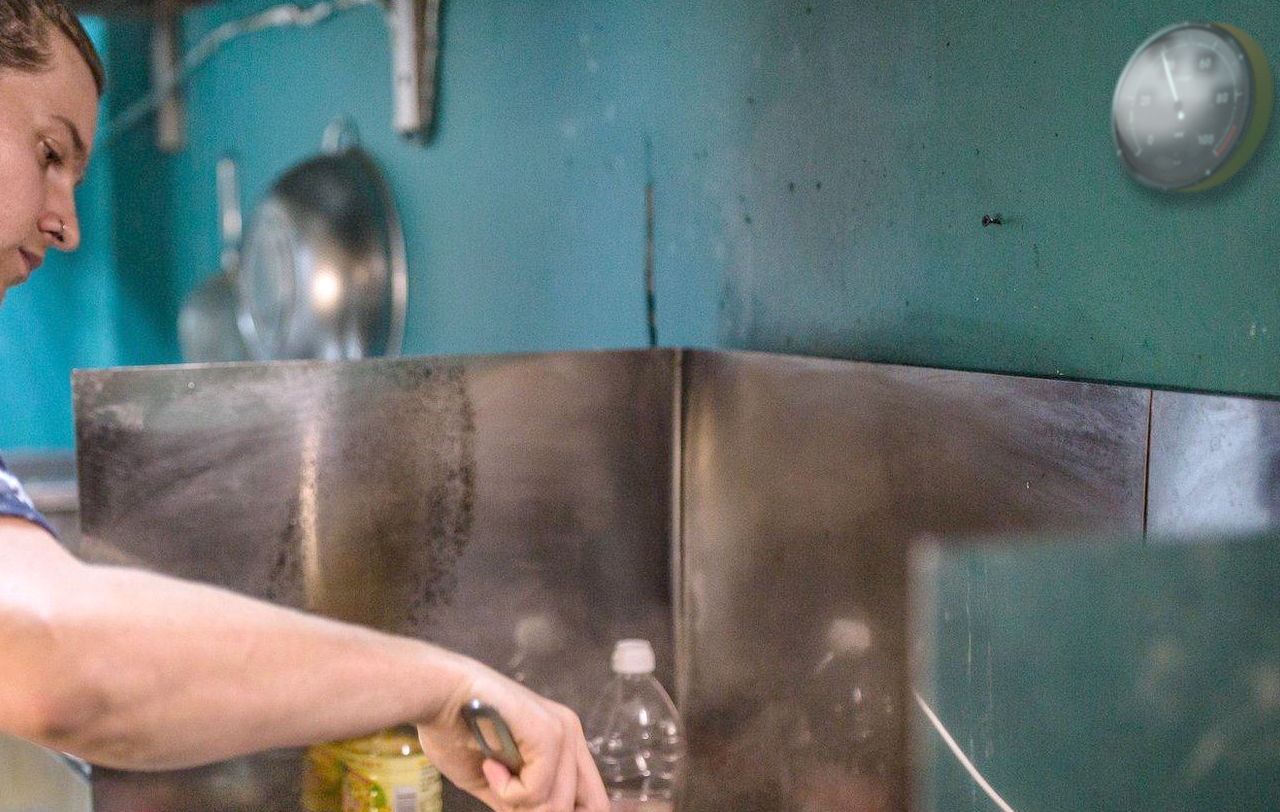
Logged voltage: **40** mV
